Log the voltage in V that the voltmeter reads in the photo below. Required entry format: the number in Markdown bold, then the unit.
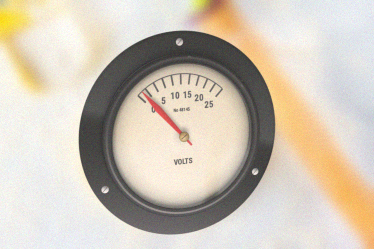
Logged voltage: **1.25** V
